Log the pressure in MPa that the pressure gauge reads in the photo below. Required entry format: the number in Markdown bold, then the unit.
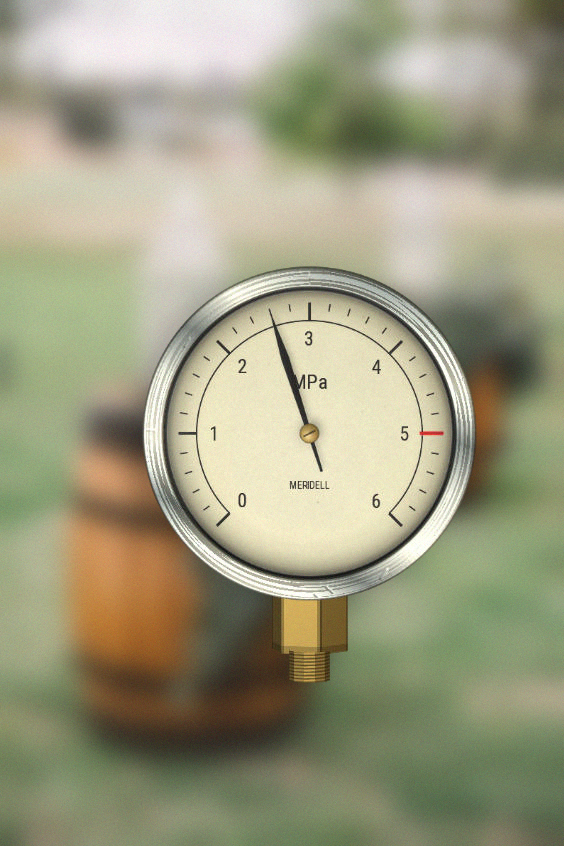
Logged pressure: **2.6** MPa
